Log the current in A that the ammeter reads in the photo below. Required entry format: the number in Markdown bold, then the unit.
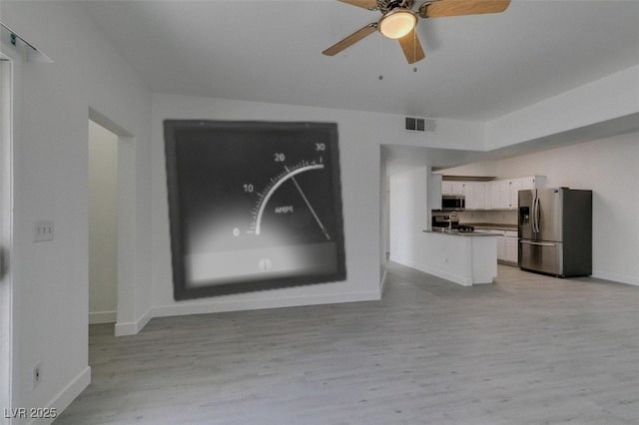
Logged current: **20** A
